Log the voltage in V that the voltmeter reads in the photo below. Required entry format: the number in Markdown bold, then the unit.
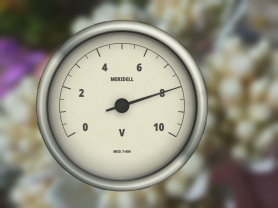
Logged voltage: **8** V
